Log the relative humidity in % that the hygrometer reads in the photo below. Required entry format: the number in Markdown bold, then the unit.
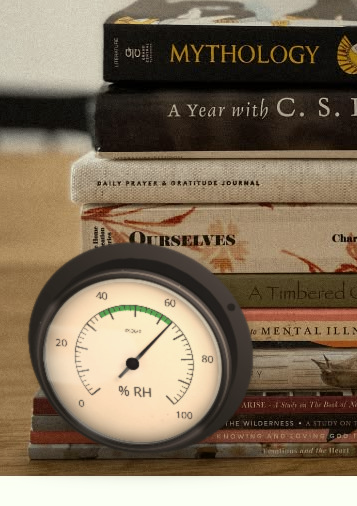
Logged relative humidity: **64** %
